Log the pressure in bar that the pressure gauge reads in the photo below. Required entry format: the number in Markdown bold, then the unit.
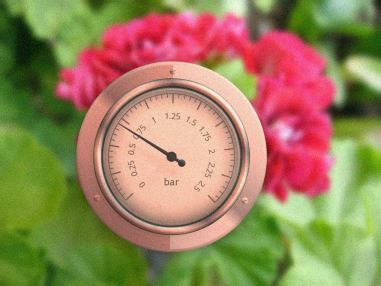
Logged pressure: **0.7** bar
